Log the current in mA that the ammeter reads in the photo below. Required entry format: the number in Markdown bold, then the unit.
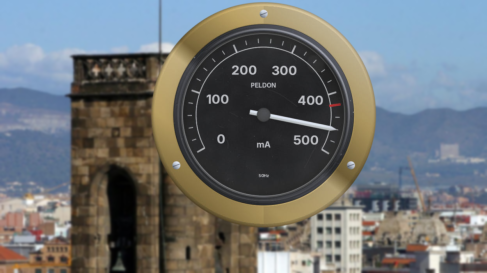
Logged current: **460** mA
